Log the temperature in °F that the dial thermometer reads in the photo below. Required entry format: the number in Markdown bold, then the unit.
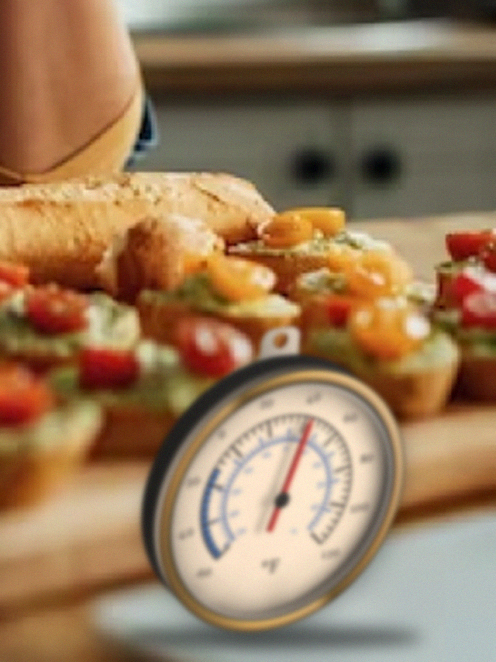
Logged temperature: **40** °F
